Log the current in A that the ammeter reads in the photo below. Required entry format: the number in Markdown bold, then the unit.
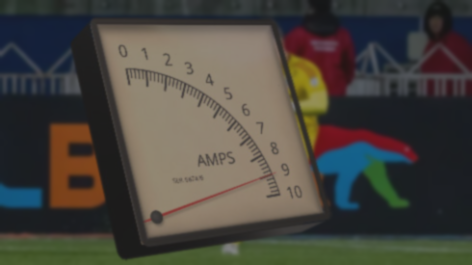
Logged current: **9** A
